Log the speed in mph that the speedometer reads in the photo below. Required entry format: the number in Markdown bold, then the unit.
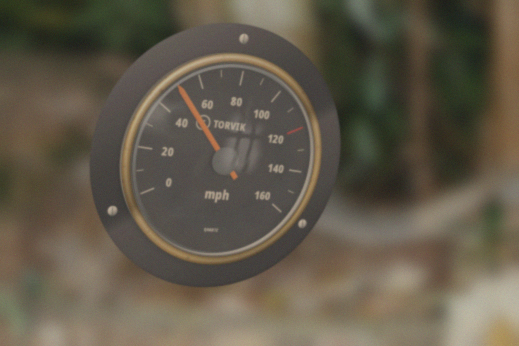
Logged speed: **50** mph
